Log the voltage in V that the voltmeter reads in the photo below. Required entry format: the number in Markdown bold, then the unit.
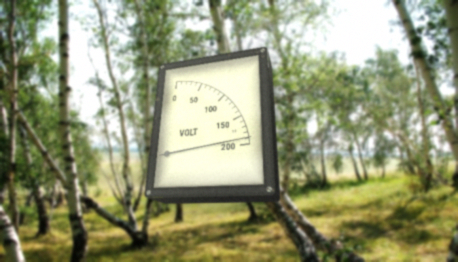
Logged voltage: **190** V
